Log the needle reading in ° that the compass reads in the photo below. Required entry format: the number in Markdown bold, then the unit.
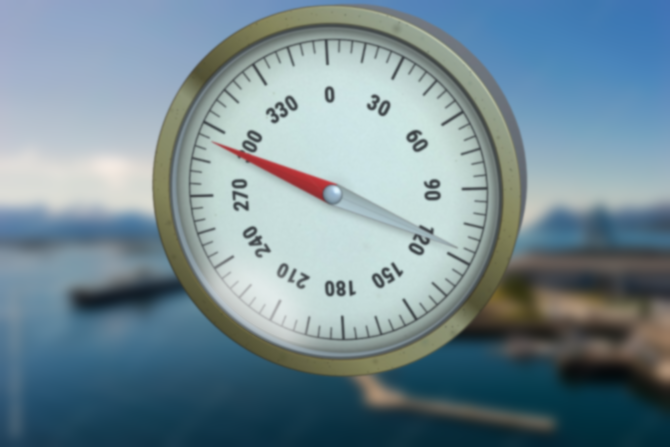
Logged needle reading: **295** °
